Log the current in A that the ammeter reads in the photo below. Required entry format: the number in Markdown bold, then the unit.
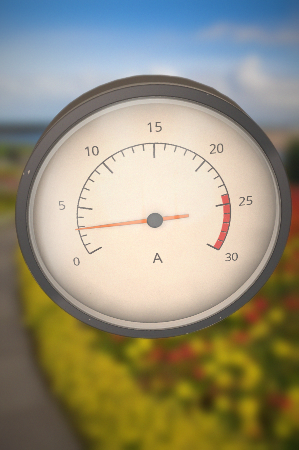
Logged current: **3** A
